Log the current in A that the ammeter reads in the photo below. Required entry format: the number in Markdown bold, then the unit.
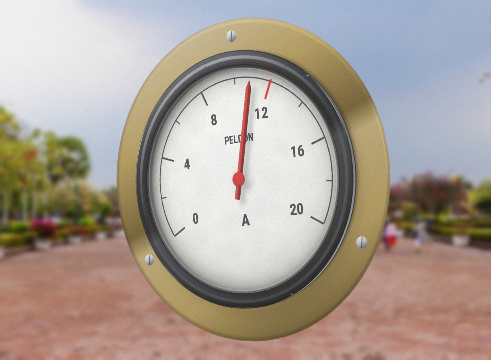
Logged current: **11** A
